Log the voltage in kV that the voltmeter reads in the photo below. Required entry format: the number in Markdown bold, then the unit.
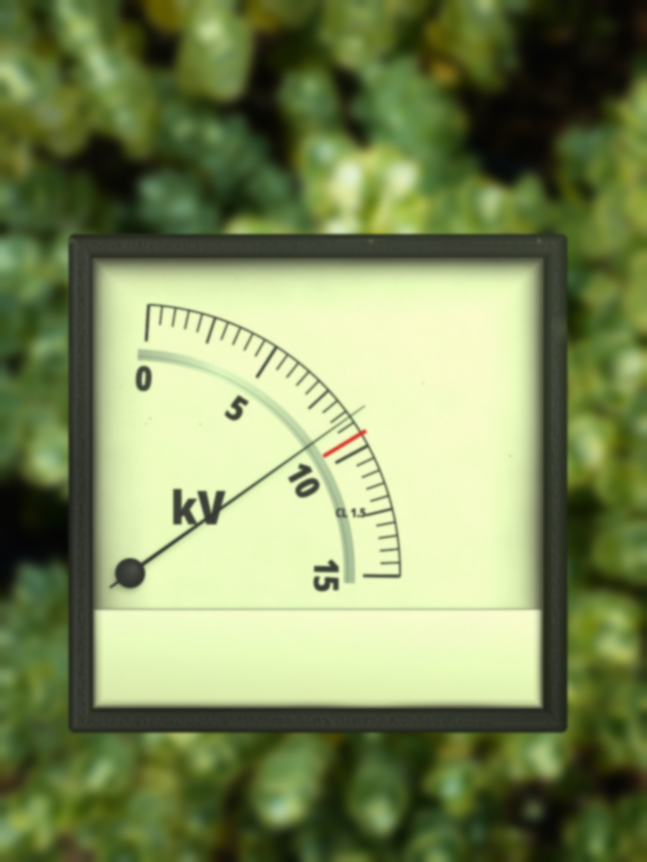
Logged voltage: **8.75** kV
